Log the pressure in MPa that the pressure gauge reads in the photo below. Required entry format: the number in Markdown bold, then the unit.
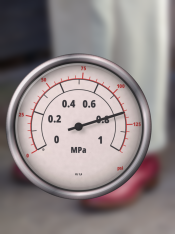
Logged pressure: **0.8** MPa
